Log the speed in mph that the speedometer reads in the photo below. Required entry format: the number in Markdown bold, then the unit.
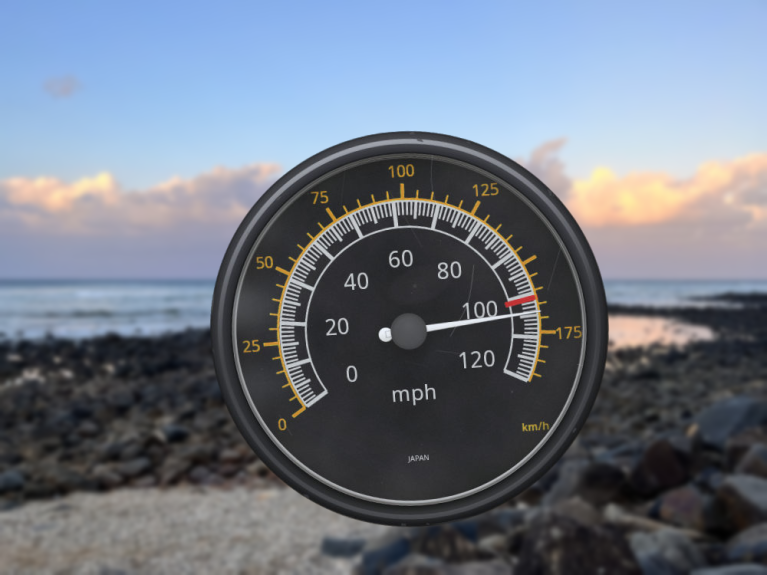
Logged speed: **104** mph
